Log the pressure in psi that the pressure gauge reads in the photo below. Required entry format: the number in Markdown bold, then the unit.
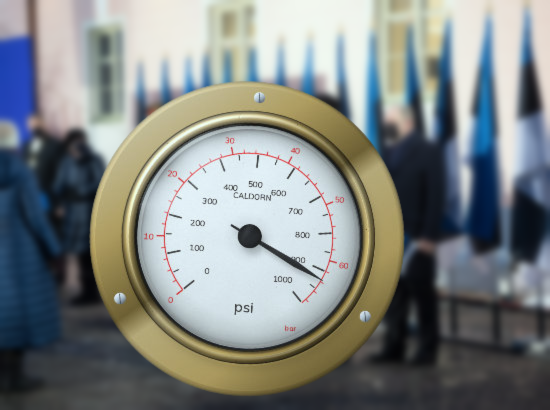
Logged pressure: **925** psi
